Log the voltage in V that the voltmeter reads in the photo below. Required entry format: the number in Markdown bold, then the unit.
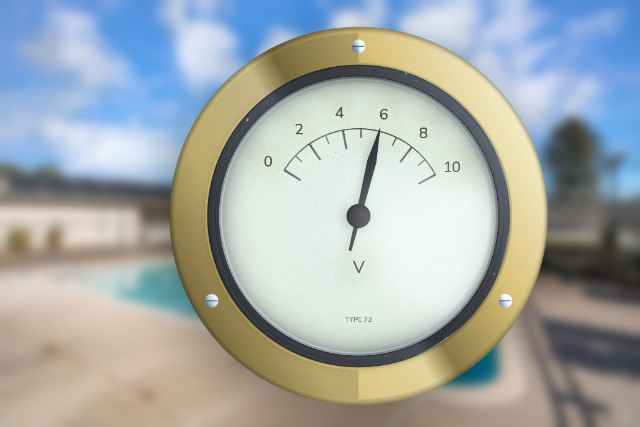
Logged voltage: **6** V
